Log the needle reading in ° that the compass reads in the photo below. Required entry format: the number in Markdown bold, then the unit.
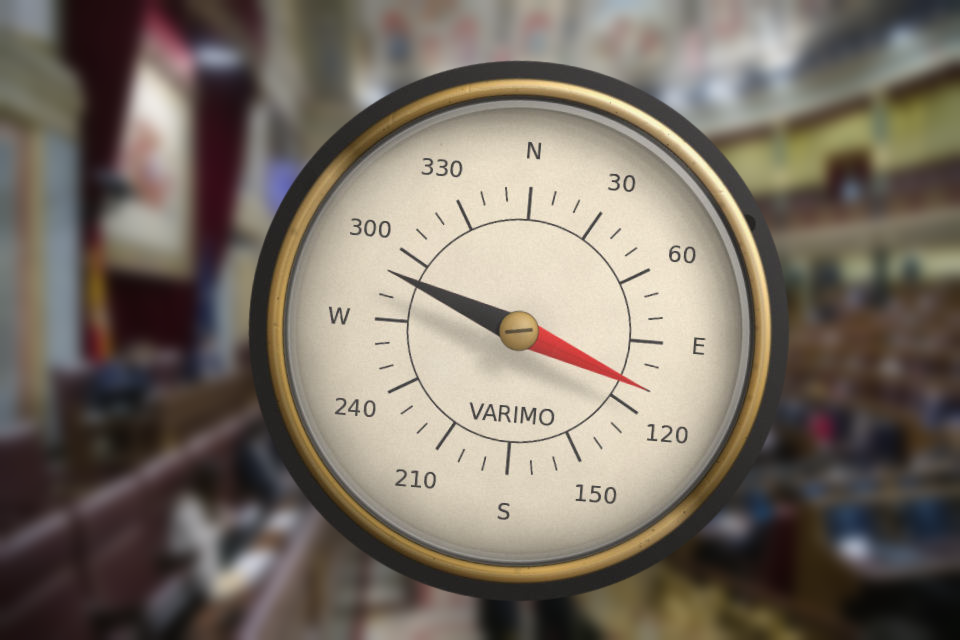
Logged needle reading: **110** °
